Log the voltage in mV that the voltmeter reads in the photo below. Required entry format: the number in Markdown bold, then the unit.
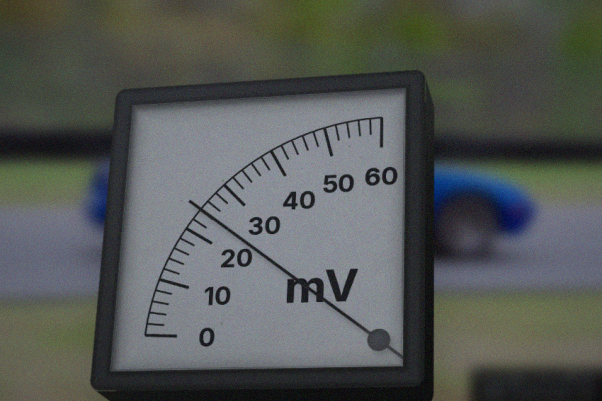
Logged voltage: **24** mV
